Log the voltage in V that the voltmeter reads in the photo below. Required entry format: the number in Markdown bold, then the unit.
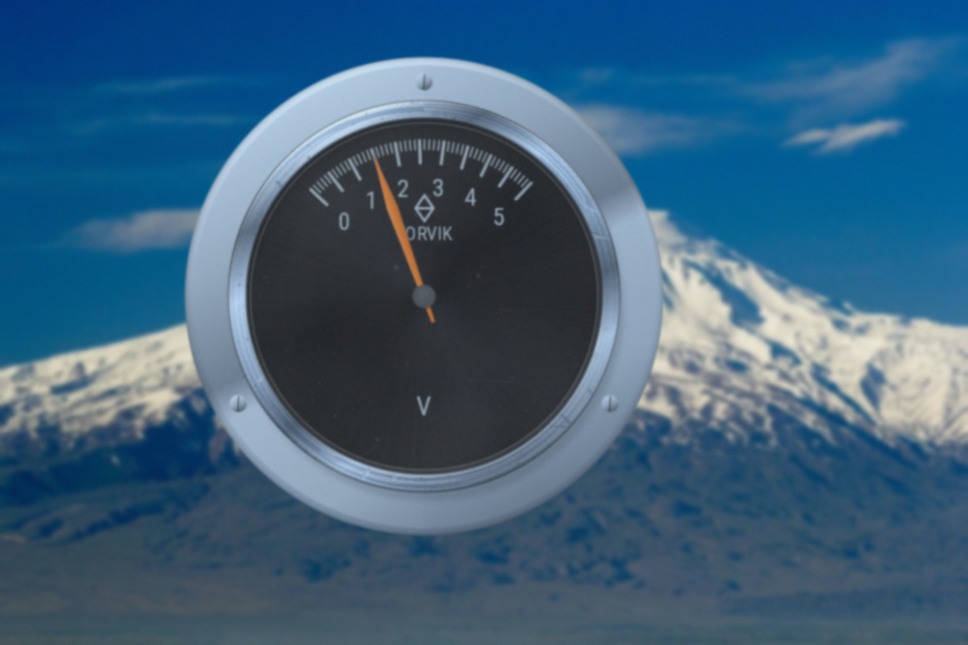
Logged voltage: **1.5** V
